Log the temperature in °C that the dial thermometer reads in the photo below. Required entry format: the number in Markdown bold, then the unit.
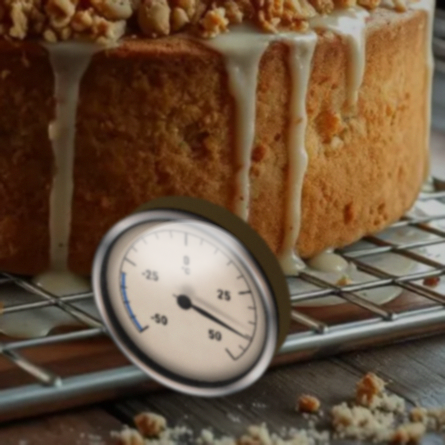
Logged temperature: **40** °C
